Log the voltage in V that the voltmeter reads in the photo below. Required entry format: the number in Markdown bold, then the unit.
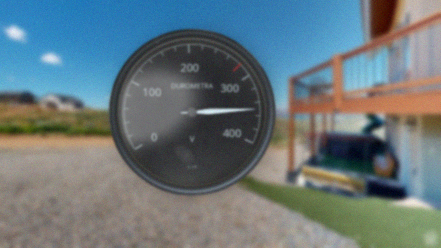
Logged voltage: **350** V
